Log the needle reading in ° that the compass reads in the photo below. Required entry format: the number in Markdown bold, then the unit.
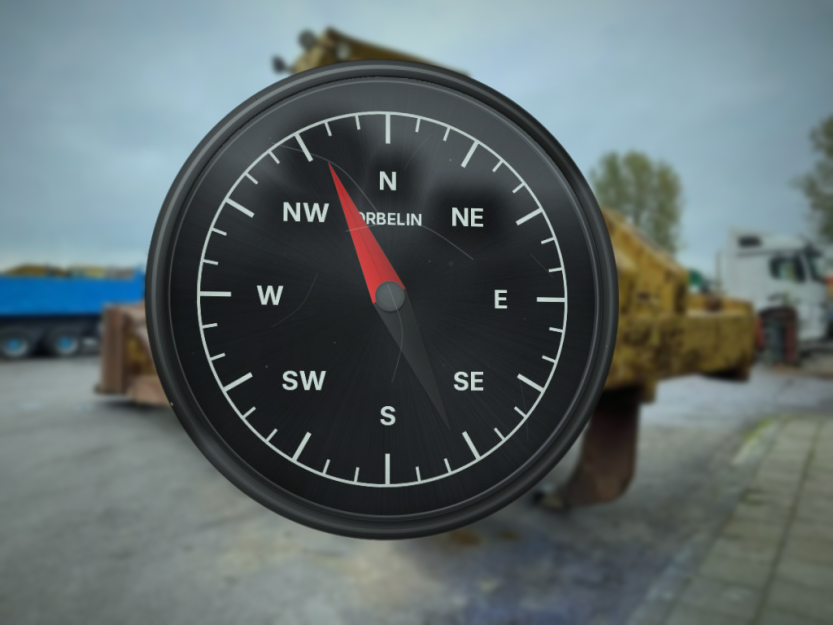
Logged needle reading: **335** °
